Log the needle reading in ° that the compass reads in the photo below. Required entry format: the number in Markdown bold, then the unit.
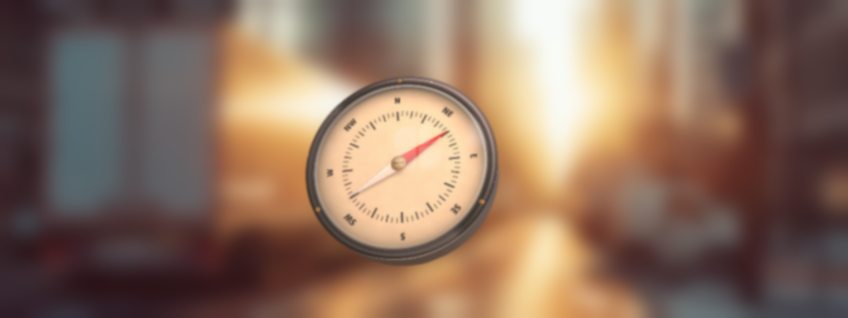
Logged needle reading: **60** °
